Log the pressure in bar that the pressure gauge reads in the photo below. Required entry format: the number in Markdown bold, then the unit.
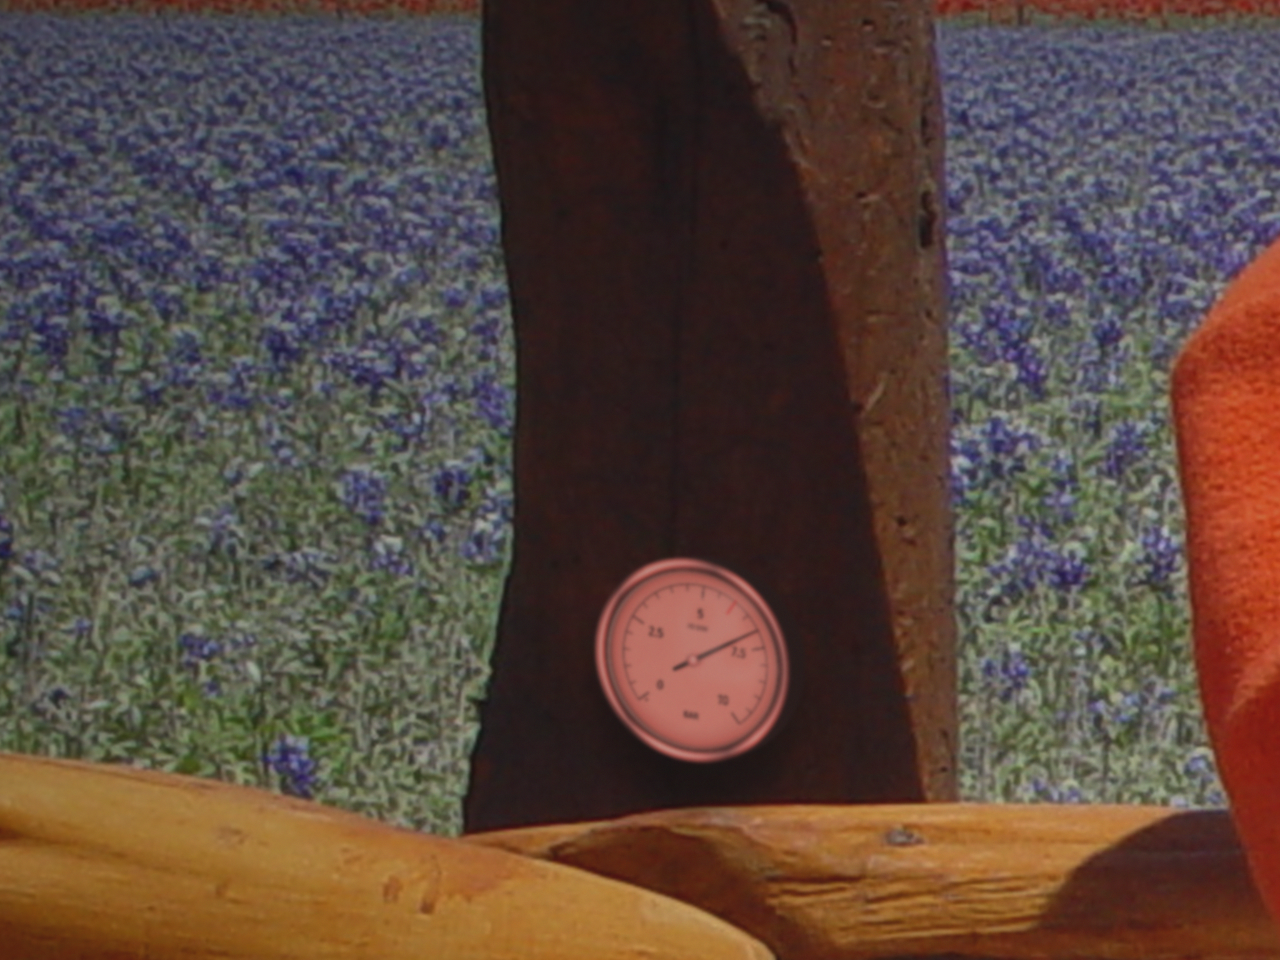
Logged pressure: **7** bar
